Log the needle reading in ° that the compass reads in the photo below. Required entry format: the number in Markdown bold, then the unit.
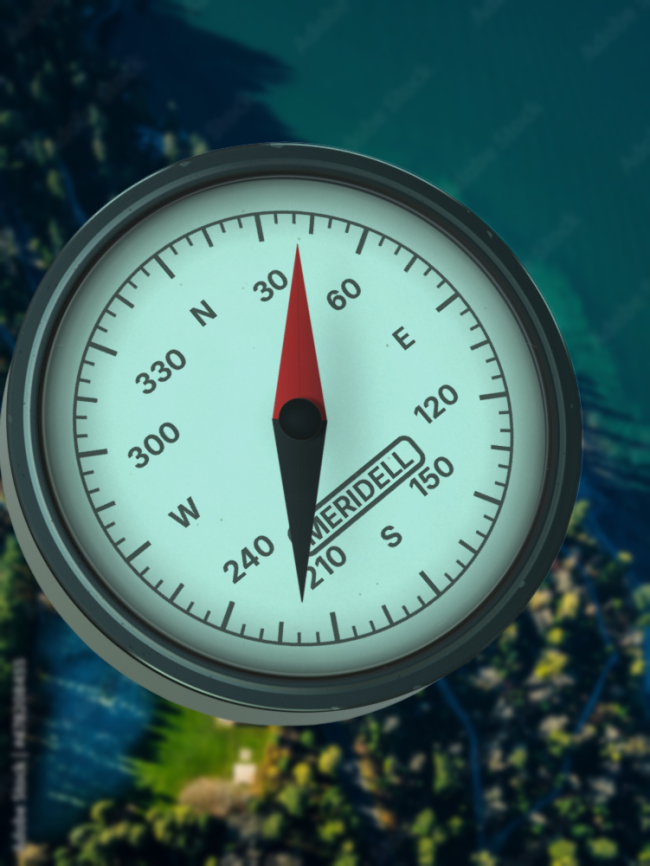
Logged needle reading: **40** °
